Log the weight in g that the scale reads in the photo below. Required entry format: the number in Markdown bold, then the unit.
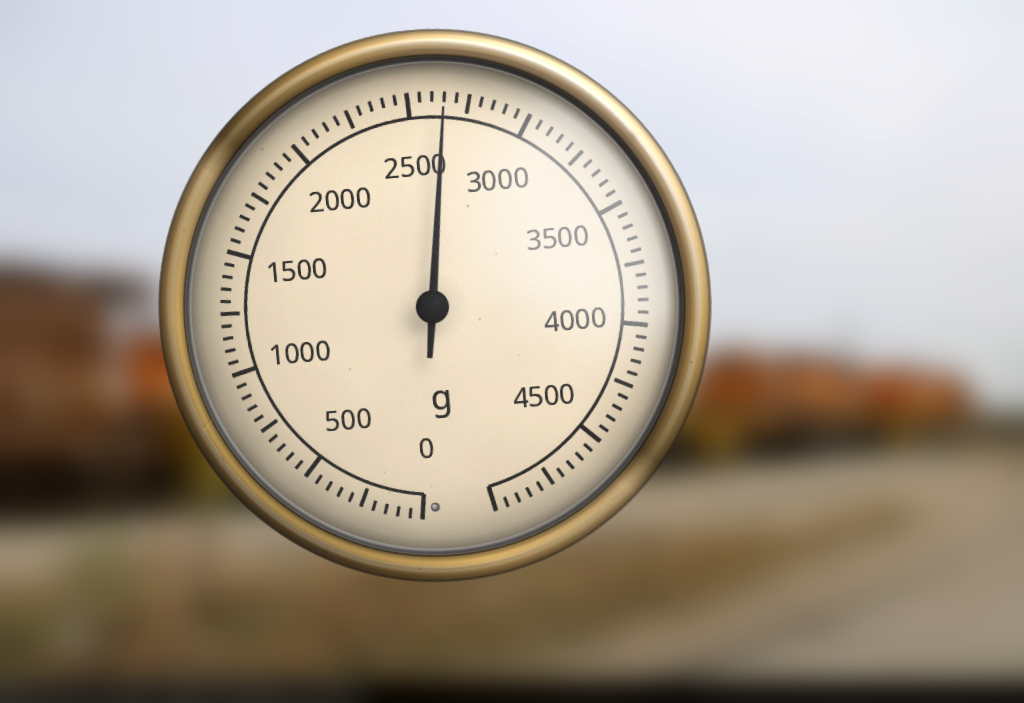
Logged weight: **2650** g
